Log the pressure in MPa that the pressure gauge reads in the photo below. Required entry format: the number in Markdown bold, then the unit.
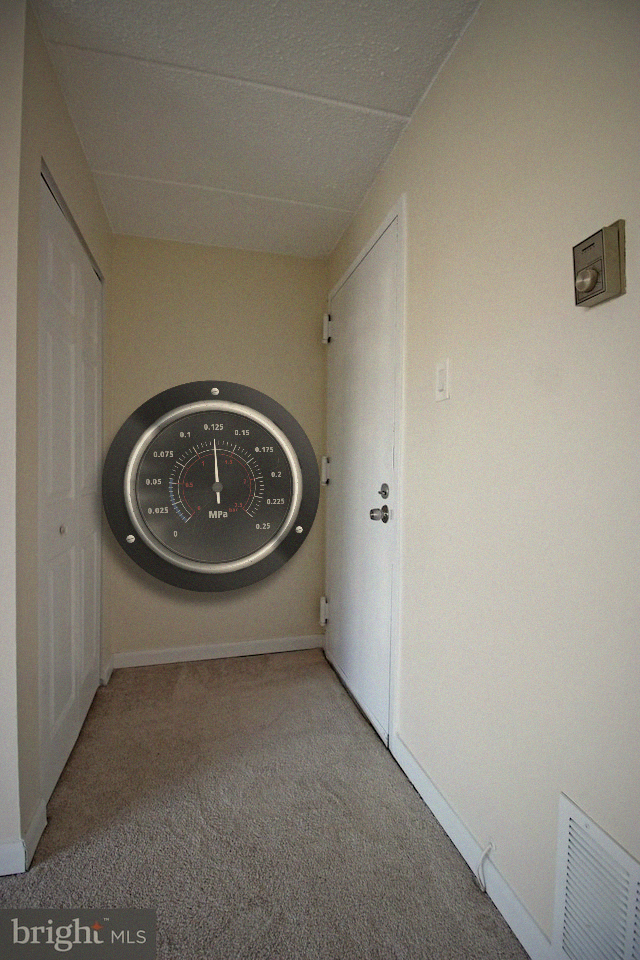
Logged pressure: **0.125** MPa
